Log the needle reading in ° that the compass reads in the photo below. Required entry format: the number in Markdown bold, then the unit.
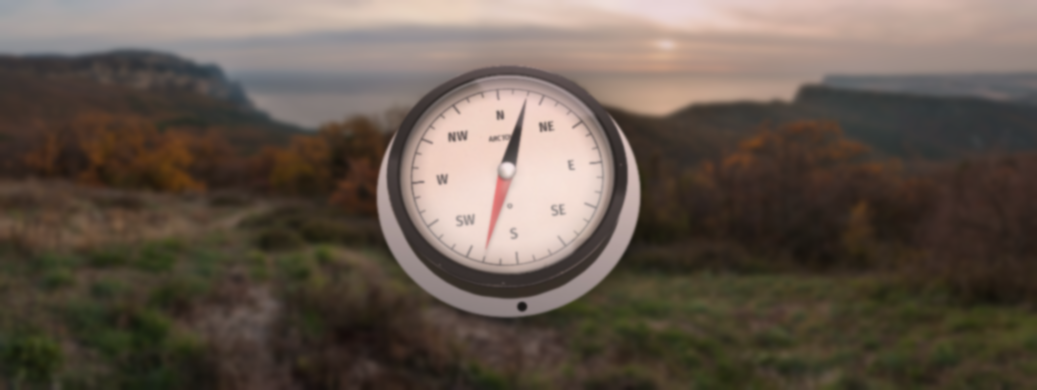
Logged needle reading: **200** °
